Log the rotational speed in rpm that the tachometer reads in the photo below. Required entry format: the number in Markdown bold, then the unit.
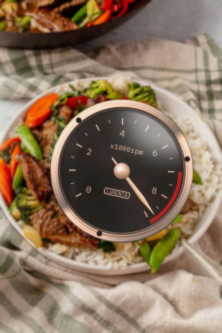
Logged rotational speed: **8750** rpm
